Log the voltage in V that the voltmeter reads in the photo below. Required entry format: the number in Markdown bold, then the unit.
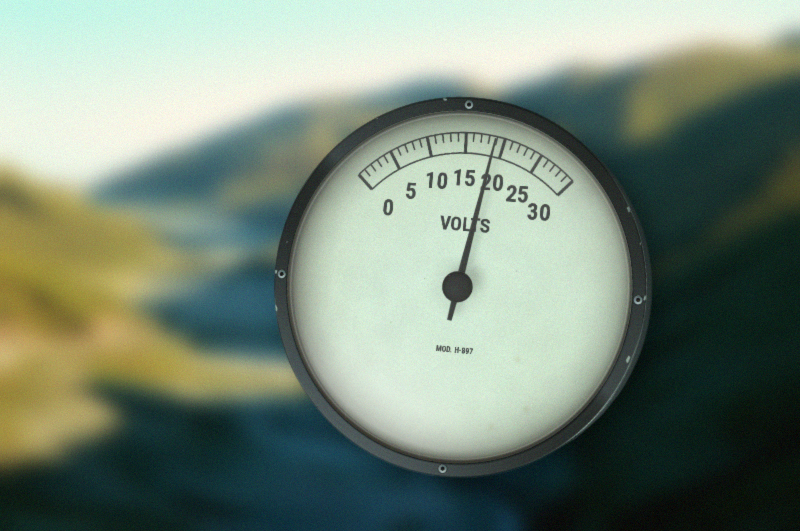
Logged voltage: **19** V
